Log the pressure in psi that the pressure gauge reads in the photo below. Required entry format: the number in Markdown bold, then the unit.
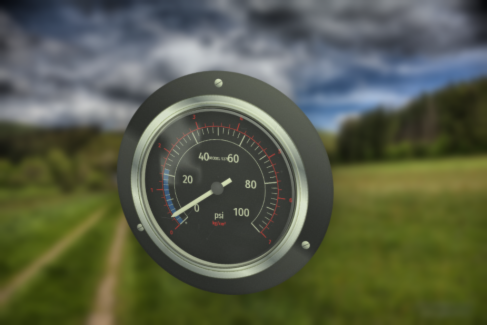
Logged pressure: **4** psi
